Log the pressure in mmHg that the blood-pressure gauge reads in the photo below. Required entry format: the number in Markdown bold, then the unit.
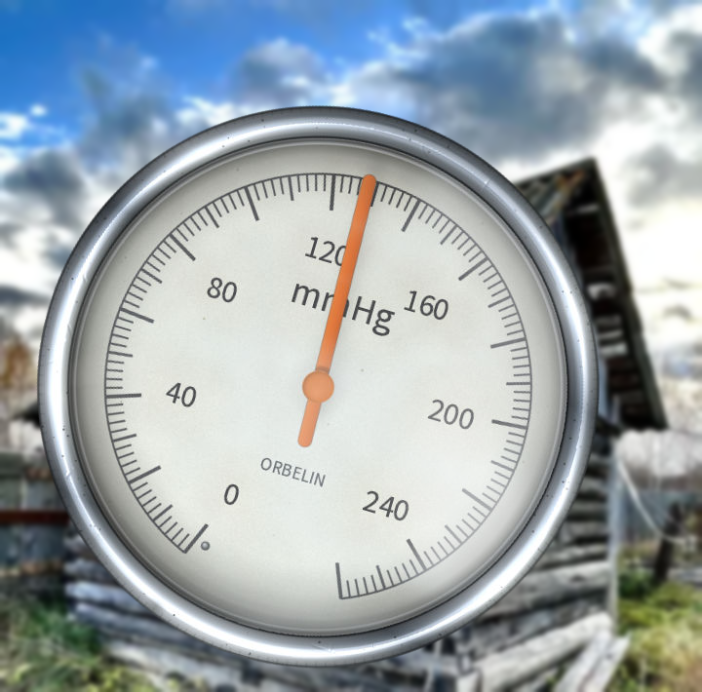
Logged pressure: **128** mmHg
